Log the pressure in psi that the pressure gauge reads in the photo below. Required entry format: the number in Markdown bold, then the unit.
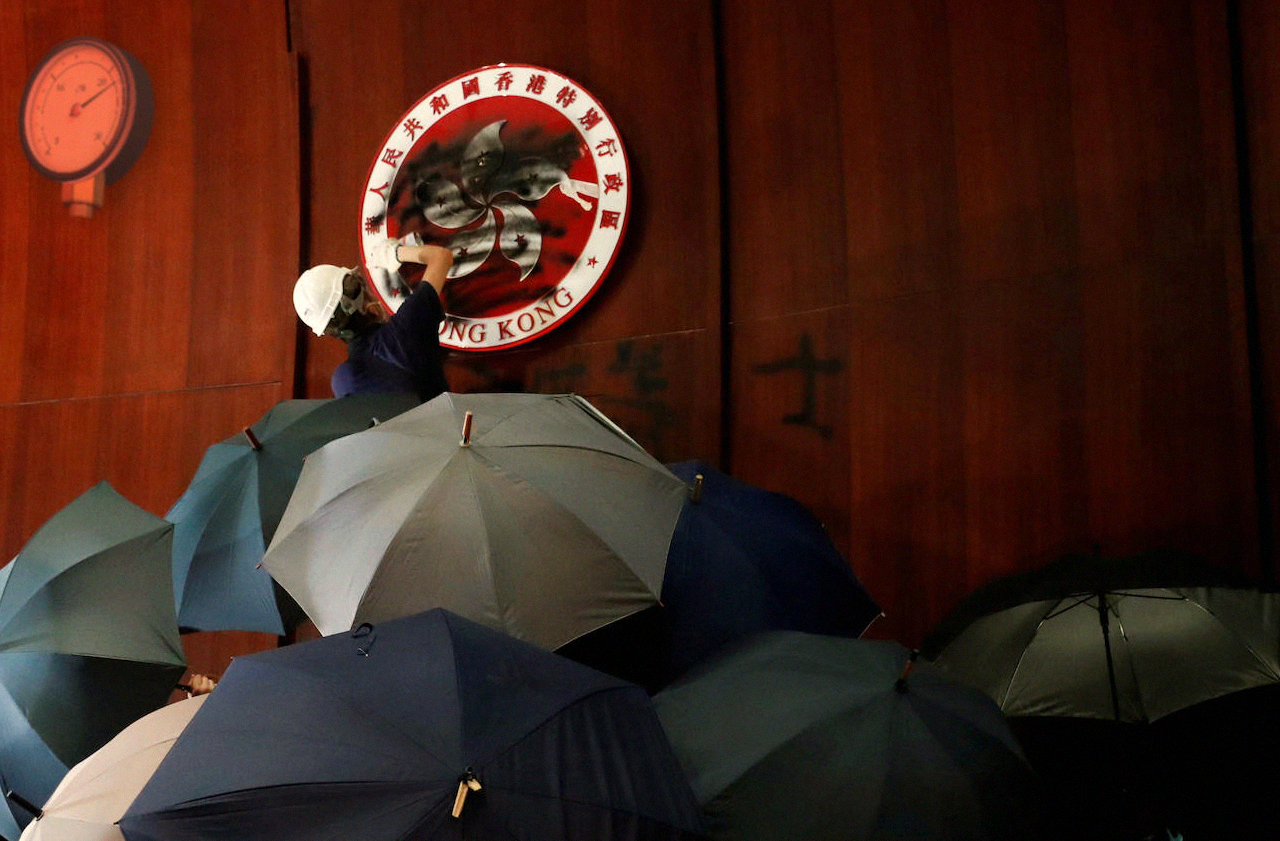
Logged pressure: **22** psi
